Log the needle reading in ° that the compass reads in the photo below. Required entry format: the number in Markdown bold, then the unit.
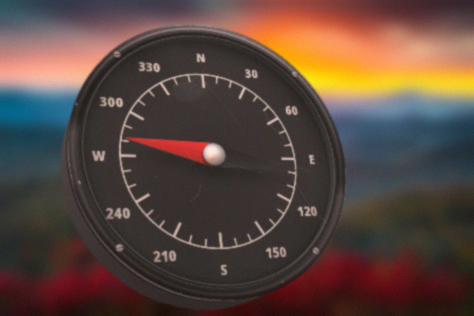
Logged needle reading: **280** °
